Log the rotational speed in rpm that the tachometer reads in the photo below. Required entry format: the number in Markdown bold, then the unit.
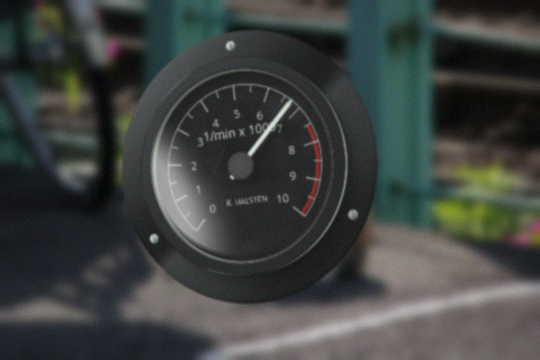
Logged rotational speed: **6750** rpm
